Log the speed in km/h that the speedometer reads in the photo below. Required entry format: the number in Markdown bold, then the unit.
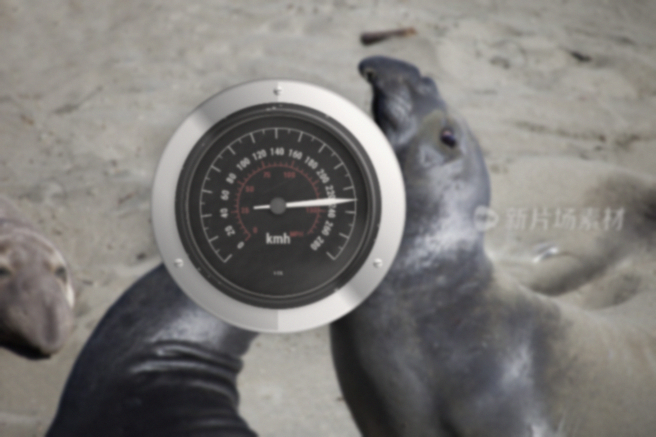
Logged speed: **230** km/h
